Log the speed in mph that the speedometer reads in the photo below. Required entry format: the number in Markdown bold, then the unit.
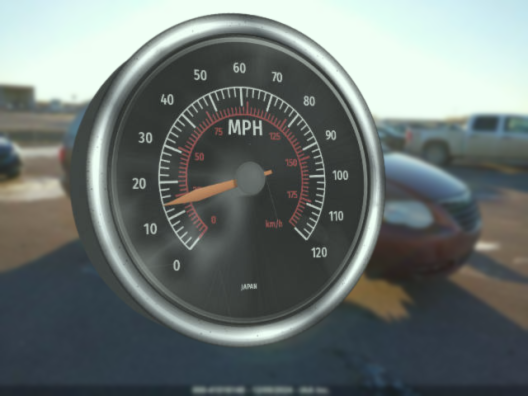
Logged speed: **14** mph
